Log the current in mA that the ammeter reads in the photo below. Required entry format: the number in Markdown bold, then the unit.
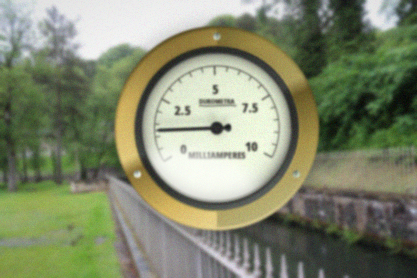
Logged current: **1.25** mA
